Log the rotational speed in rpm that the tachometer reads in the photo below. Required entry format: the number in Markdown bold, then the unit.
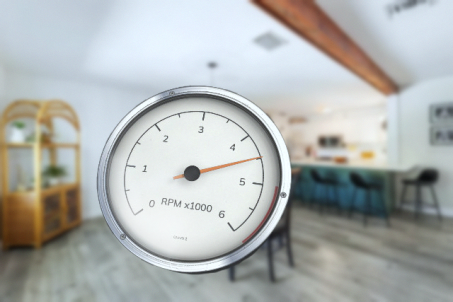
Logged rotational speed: **4500** rpm
